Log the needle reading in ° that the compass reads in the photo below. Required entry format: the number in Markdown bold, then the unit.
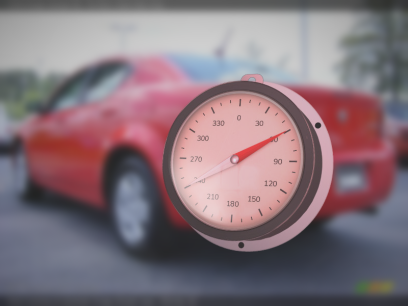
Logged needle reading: **60** °
